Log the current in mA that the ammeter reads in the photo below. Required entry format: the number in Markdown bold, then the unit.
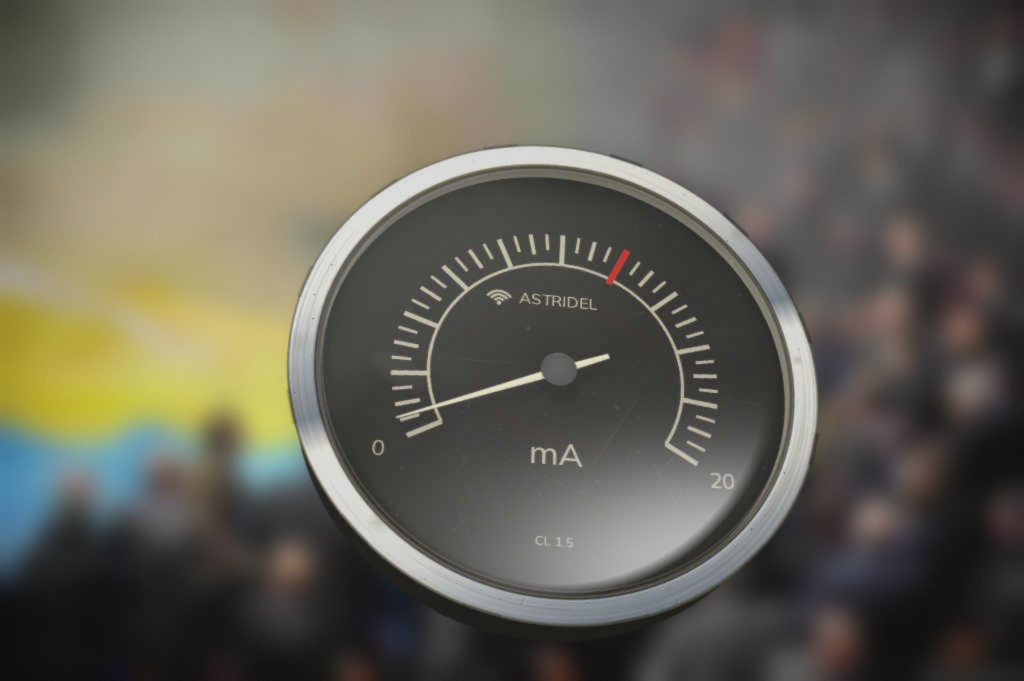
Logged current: **0.5** mA
